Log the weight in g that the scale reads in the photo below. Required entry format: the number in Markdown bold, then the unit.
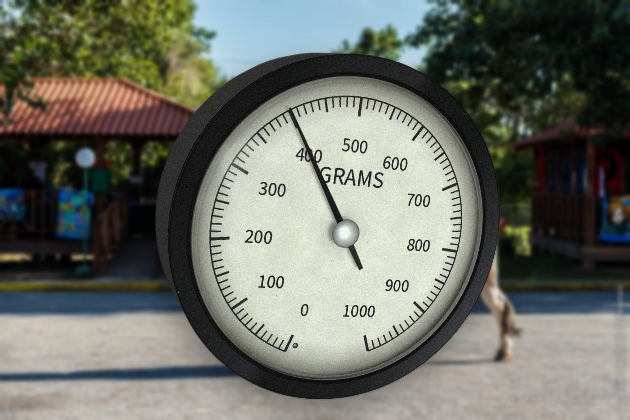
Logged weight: **400** g
